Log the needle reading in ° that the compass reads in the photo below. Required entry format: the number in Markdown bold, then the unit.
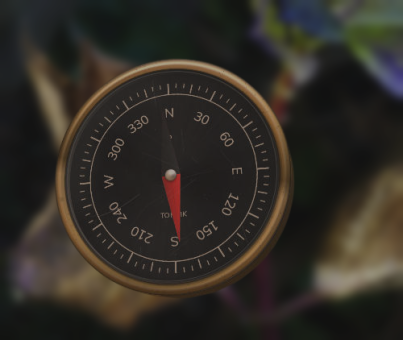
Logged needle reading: **175** °
